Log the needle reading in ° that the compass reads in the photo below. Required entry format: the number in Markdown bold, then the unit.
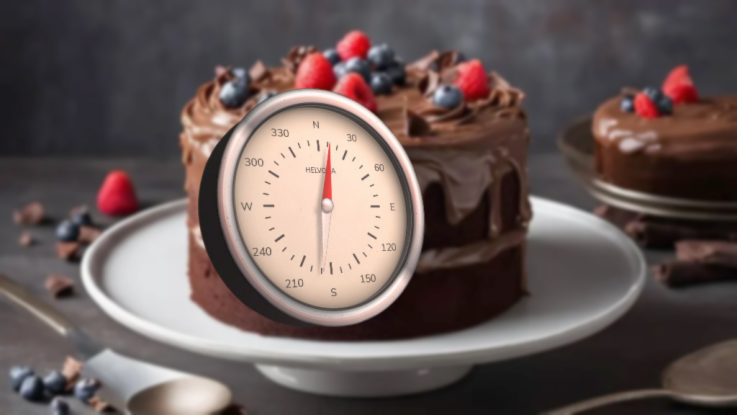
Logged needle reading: **10** °
